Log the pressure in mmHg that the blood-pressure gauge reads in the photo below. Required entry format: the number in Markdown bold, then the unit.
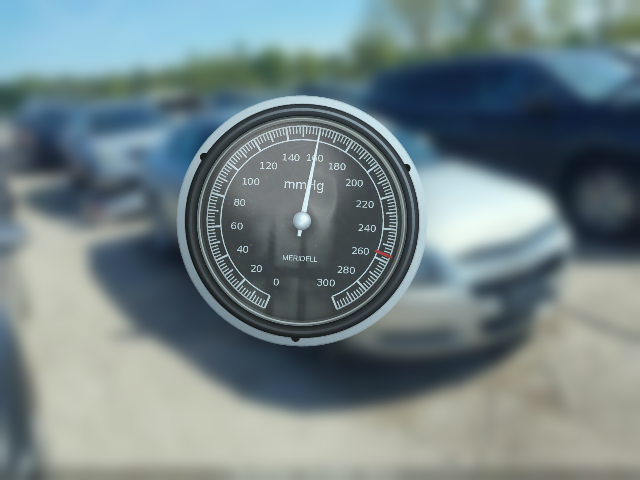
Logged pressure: **160** mmHg
